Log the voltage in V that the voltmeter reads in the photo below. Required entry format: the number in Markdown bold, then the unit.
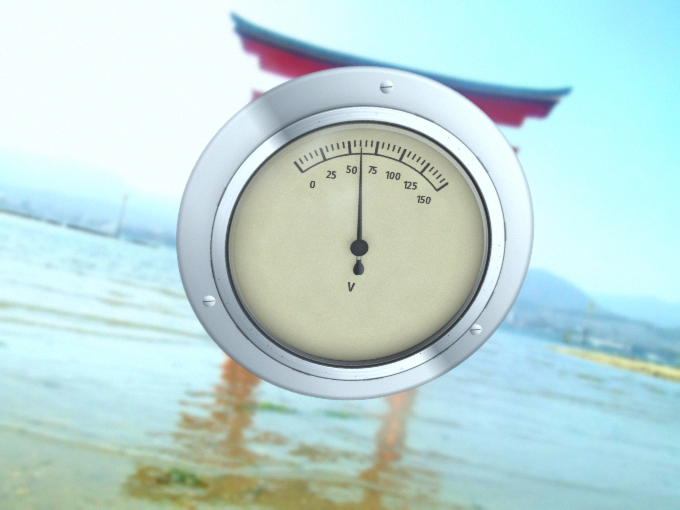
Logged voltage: **60** V
